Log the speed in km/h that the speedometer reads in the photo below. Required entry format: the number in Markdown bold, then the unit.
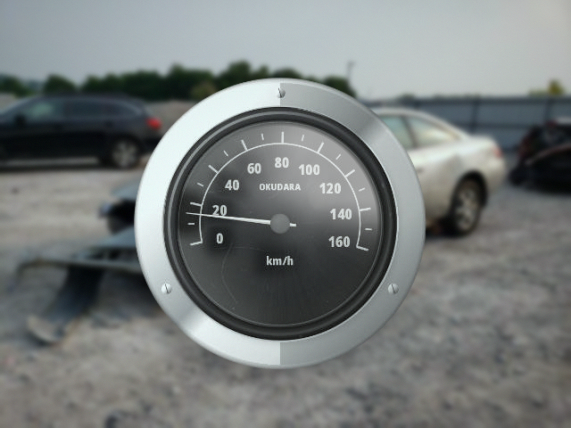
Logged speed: **15** km/h
